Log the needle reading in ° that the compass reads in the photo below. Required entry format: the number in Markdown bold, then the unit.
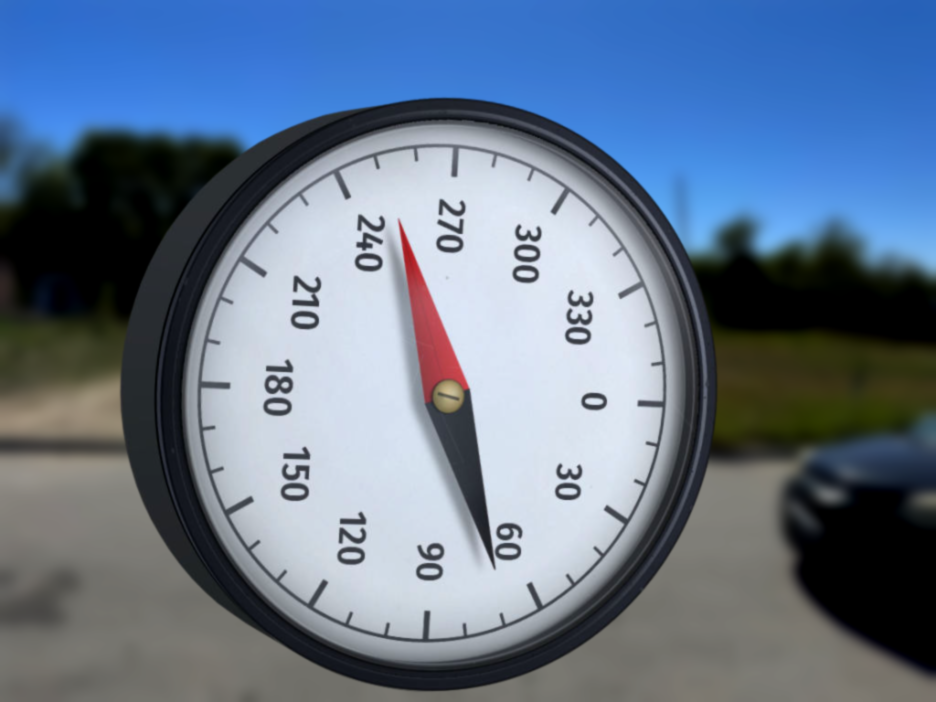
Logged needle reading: **250** °
